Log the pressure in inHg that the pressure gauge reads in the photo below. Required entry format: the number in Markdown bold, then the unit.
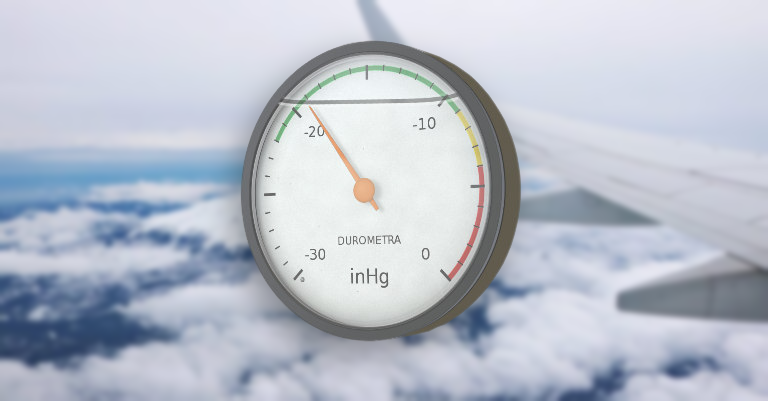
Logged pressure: **-19** inHg
